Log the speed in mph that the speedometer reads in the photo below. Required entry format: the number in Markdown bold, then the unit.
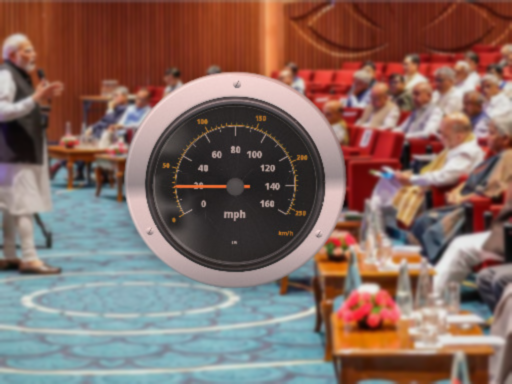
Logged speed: **20** mph
